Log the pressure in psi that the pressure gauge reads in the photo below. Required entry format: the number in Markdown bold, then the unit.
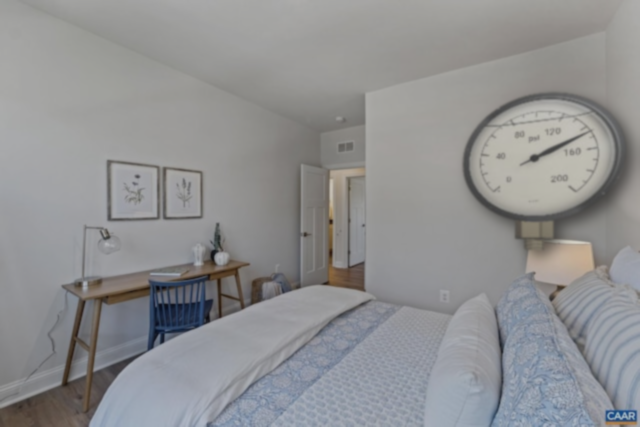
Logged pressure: **145** psi
